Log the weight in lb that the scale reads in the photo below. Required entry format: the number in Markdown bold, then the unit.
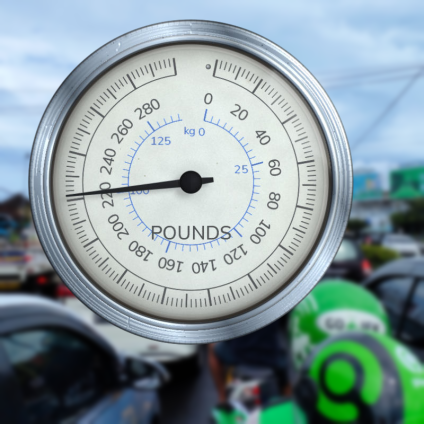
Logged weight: **222** lb
